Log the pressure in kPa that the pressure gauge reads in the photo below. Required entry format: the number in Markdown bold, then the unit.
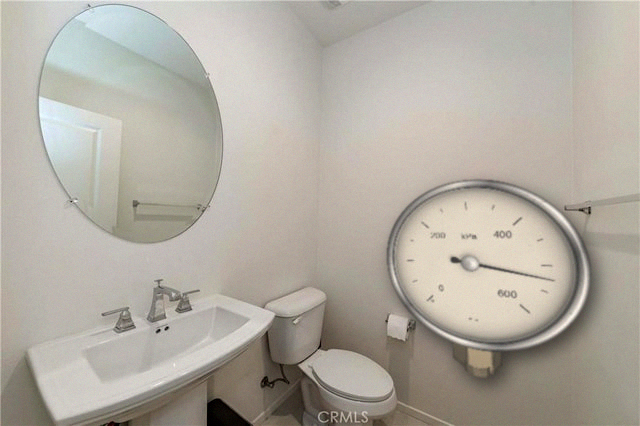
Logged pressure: **525** kPa
